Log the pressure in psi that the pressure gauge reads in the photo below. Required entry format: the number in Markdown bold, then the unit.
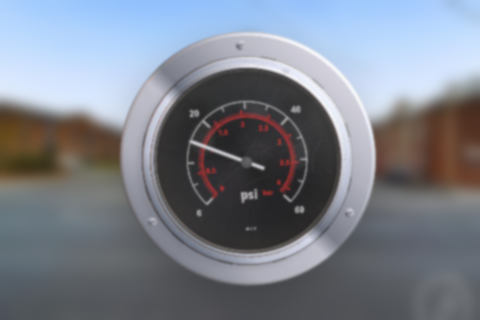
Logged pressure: **15** psi
